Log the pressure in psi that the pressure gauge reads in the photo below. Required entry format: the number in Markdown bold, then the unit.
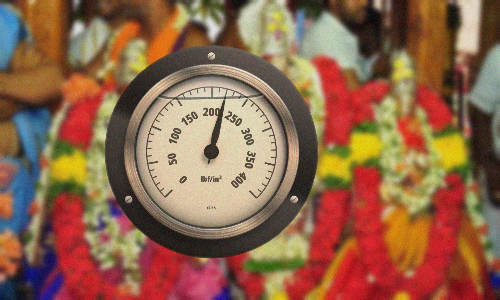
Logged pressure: **220** psi
